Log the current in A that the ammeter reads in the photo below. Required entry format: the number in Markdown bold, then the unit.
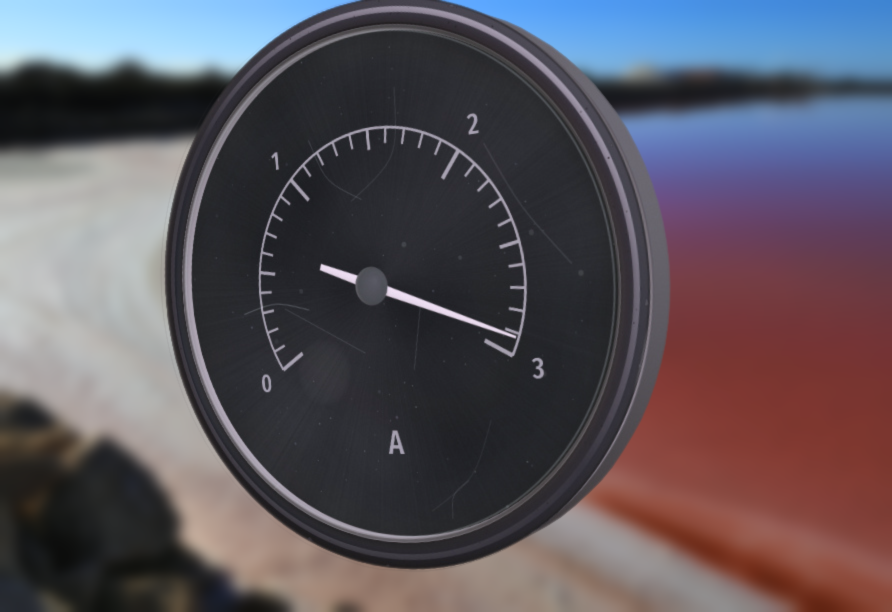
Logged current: **2.9** A
